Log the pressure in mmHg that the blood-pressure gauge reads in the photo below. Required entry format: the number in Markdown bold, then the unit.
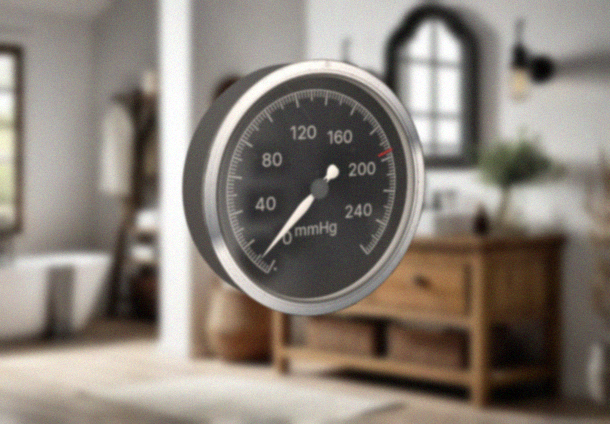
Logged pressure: **10** mmHg
